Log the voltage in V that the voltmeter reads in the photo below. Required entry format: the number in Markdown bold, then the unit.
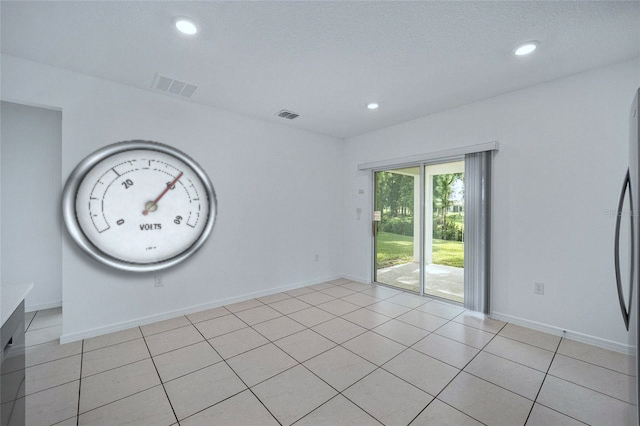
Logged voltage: **40** V
